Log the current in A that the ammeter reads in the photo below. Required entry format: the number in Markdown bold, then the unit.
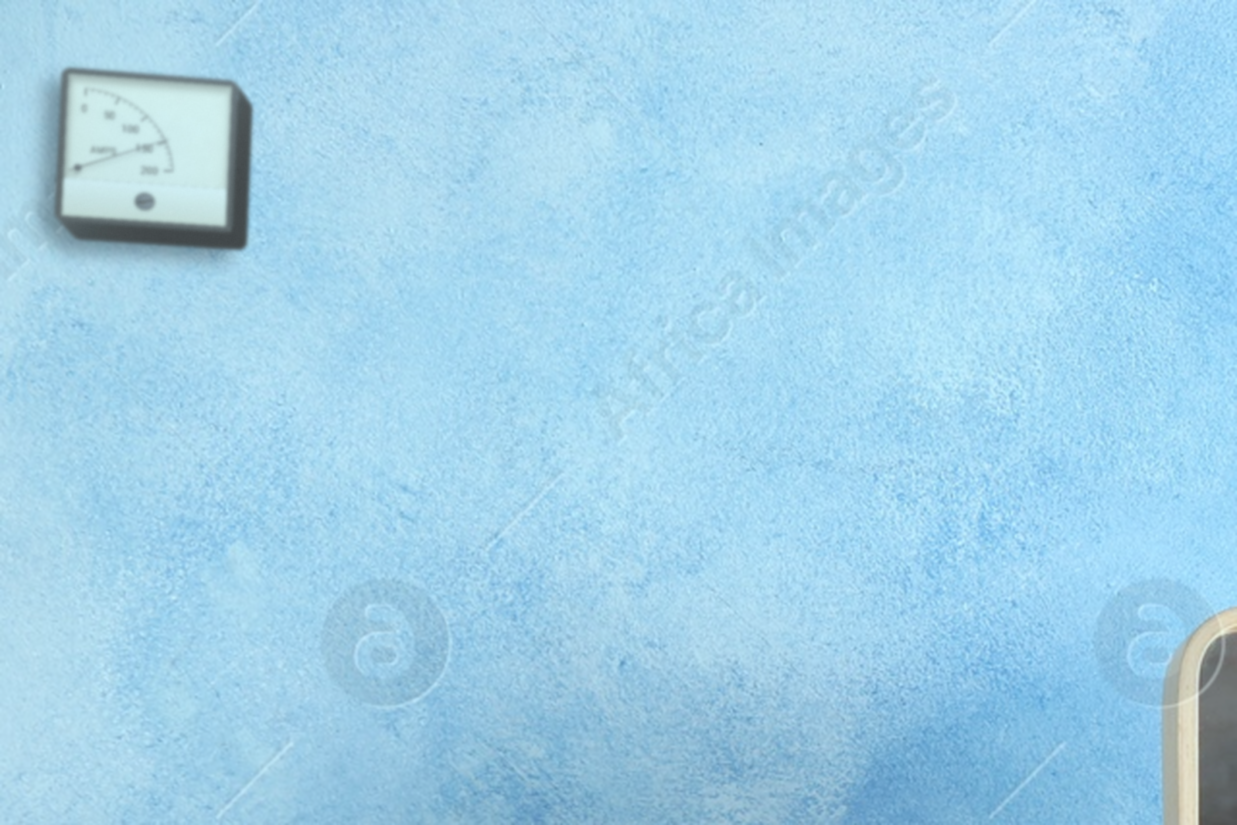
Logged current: **150** A
